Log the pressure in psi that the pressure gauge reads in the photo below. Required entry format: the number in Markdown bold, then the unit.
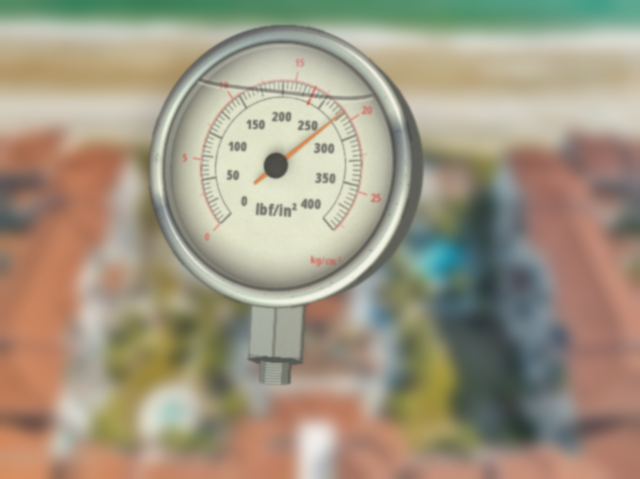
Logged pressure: **275** psi
